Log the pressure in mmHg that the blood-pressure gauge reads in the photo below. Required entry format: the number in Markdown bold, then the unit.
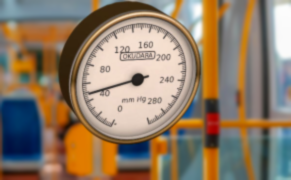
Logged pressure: **50** mmHg
